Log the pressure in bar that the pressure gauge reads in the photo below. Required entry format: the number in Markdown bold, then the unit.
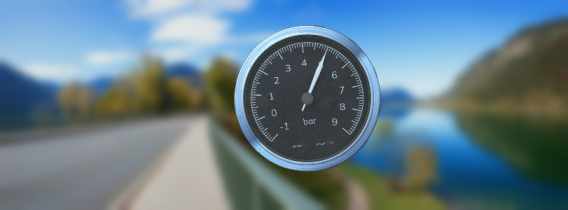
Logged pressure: **5** bar
